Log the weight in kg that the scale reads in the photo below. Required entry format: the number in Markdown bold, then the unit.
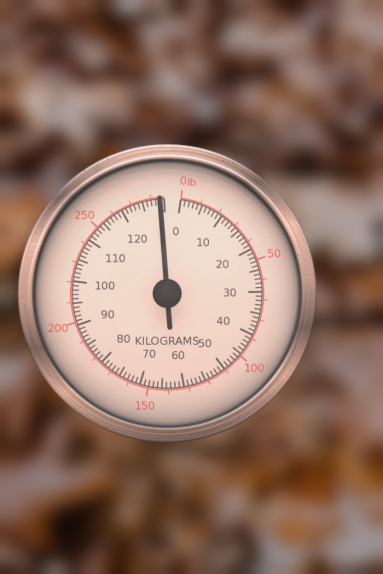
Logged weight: **129** kg
